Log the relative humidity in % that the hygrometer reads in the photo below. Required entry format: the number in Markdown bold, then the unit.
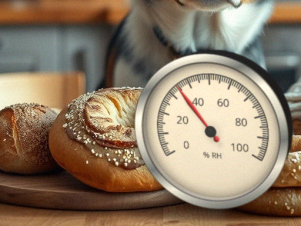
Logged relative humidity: **35** %
